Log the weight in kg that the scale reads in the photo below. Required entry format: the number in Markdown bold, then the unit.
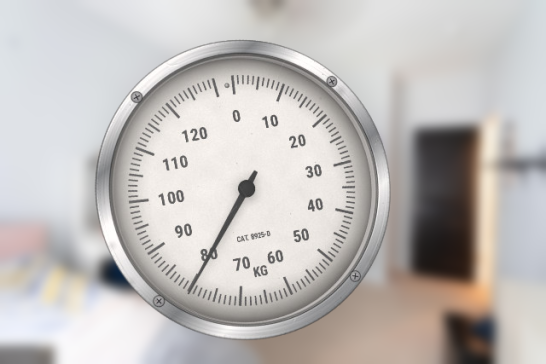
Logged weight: **80** kg
